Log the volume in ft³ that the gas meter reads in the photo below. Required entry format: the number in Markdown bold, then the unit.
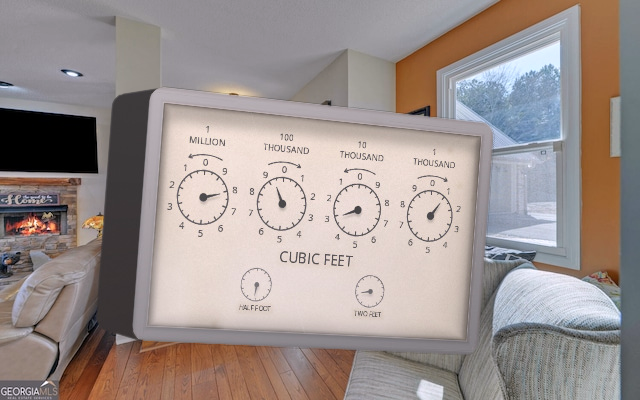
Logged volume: **793100** ft³
